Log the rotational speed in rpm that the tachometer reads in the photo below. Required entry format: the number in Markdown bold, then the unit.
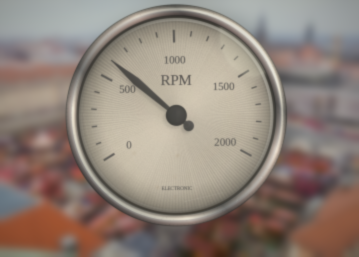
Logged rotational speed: **600** rpm
